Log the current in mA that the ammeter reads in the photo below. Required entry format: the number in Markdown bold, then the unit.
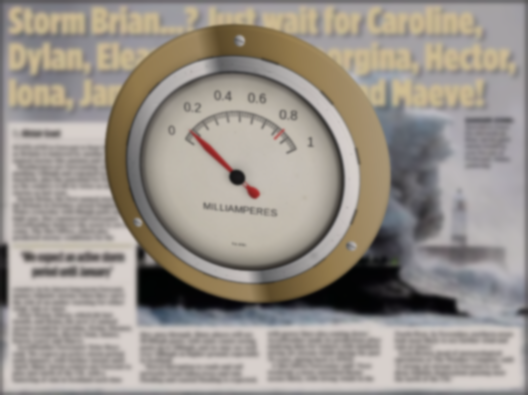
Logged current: **0.1** mA
